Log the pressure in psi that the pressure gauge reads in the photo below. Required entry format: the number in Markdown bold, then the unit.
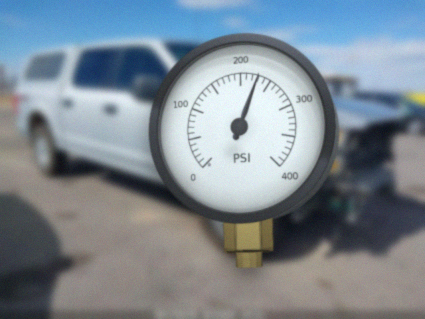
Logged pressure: **230** psi
